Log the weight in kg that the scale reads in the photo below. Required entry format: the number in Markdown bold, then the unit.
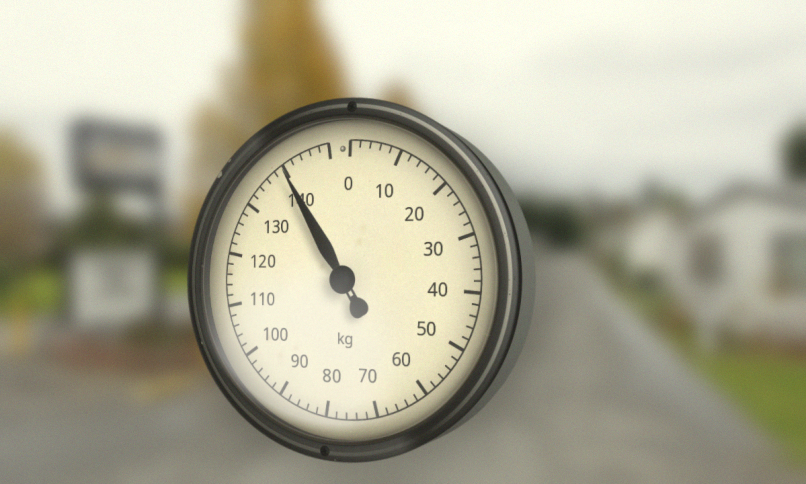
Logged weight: **140** kg
